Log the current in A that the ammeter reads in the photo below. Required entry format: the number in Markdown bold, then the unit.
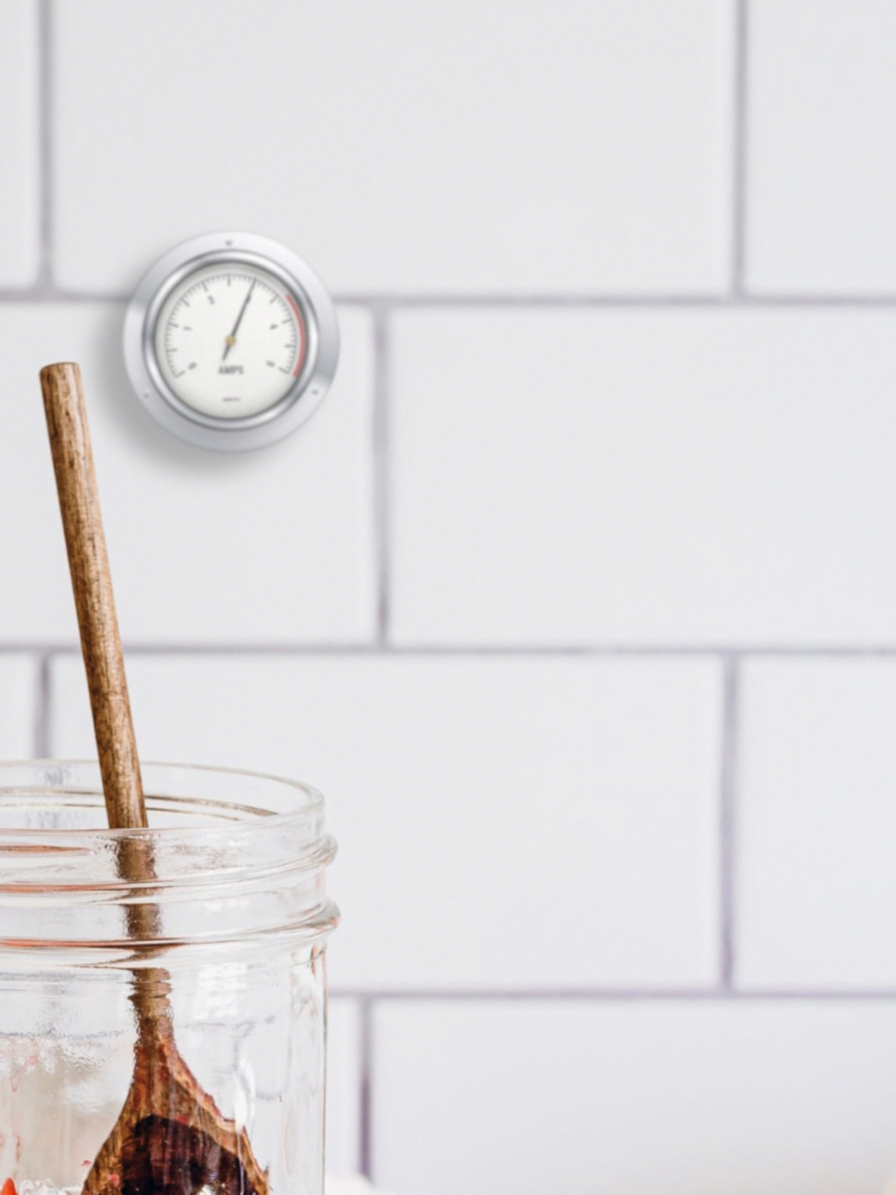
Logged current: **3** A
